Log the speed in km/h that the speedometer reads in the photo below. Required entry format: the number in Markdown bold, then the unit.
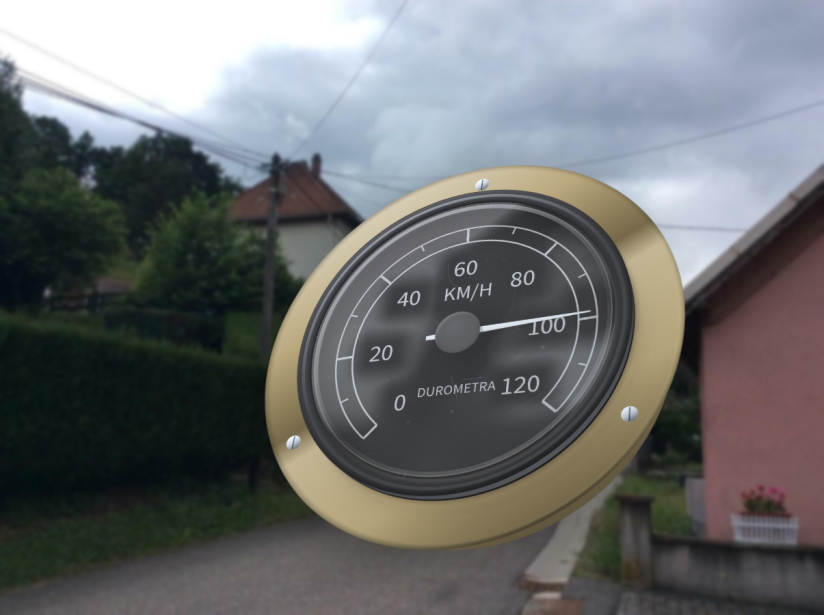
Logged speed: **100** km/h
